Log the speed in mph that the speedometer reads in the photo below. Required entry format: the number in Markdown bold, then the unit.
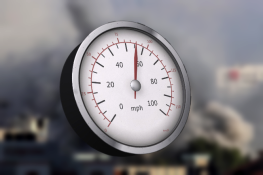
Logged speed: **55** mph
